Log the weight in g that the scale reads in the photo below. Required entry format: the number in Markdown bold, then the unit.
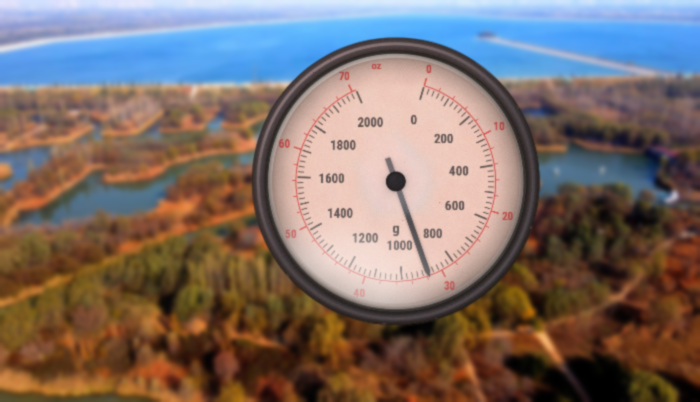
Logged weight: **900** g
